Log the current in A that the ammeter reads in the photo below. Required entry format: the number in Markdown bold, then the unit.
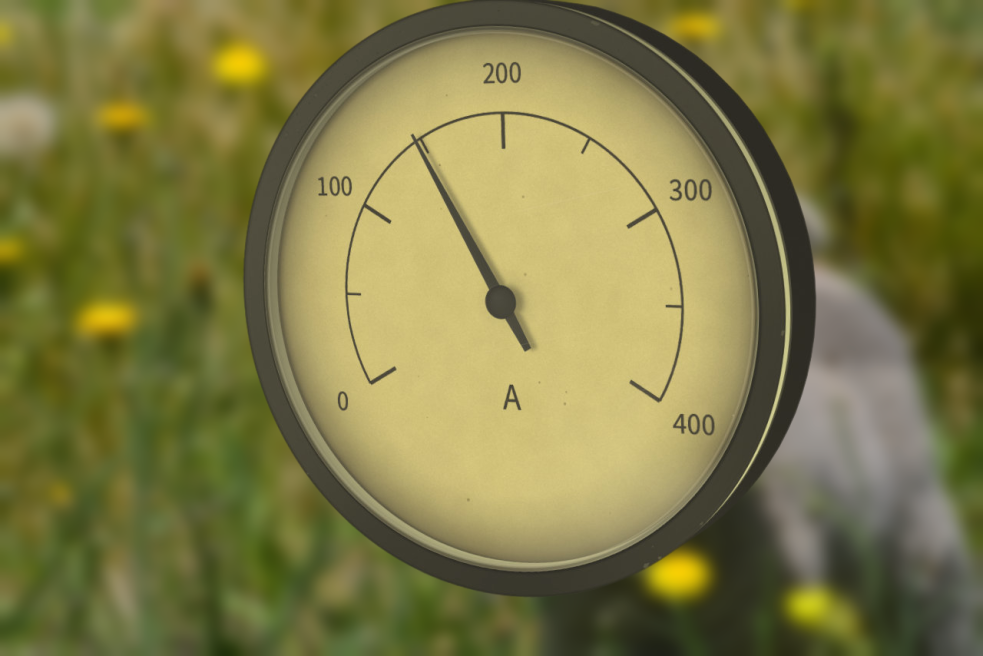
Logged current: **150** A
